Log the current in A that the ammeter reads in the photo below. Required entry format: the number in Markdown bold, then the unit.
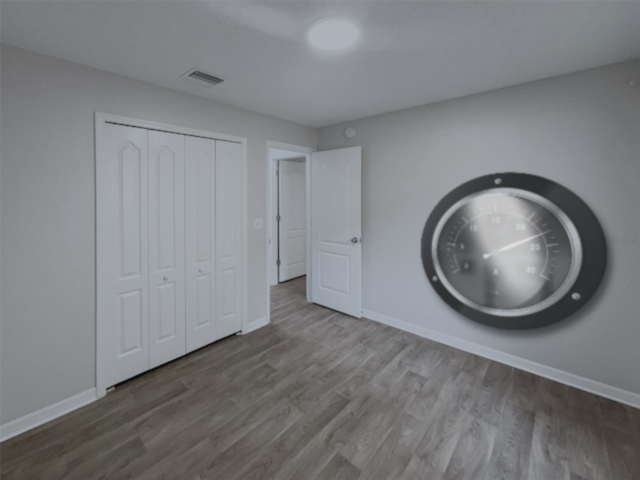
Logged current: **23** A
